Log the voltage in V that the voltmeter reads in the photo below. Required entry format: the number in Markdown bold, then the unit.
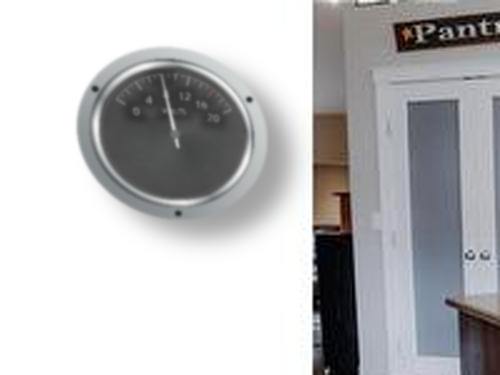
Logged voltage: **8** V
